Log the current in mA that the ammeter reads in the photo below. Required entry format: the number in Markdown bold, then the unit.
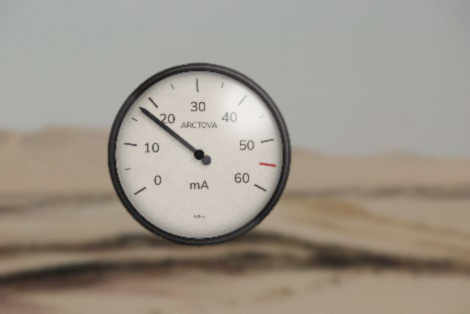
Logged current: **17.5** mA
